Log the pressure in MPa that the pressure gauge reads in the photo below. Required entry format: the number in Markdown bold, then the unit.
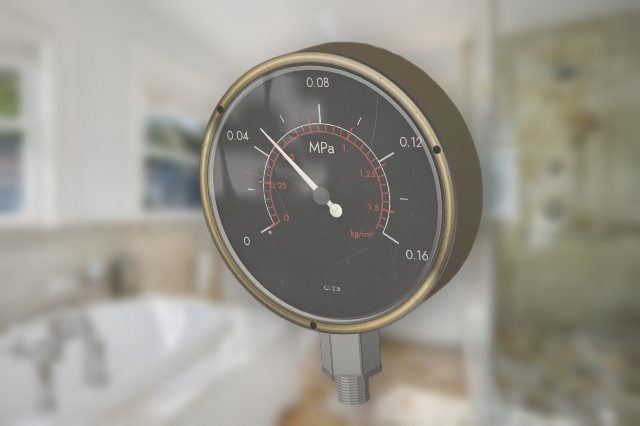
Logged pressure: **0.05** MPa
